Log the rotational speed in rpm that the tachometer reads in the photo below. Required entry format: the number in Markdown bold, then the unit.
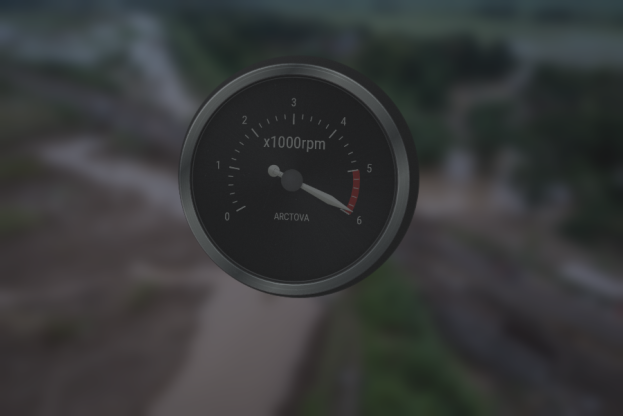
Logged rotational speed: **5900** rpm
